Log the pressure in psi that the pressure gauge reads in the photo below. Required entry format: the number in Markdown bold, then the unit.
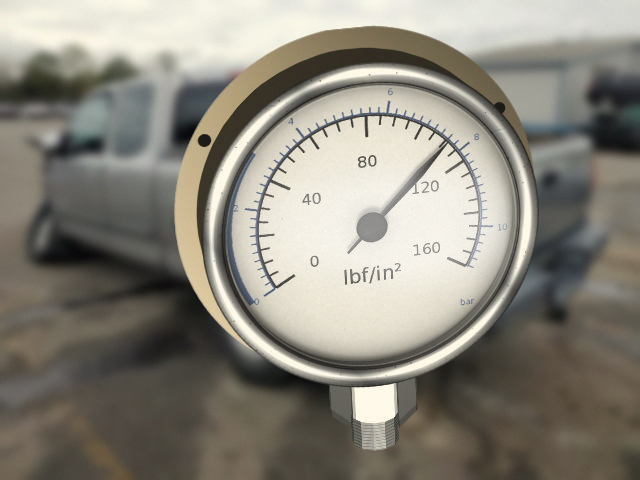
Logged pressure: **110** psi
